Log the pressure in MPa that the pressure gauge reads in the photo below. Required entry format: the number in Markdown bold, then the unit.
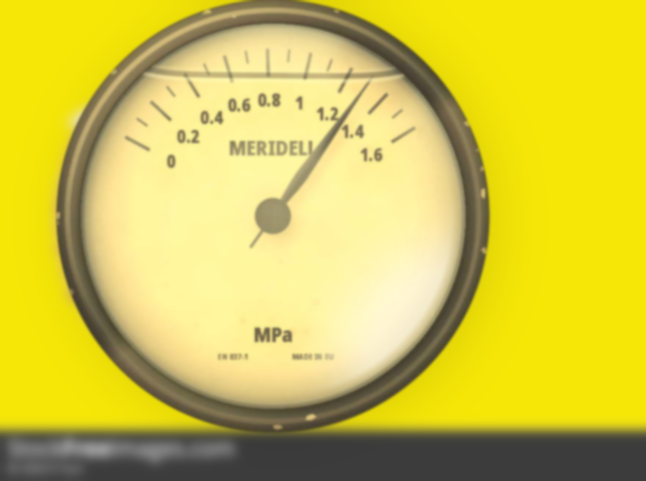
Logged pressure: **1.3** MPa
